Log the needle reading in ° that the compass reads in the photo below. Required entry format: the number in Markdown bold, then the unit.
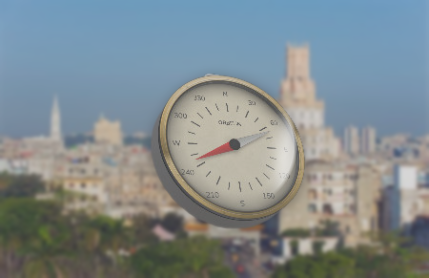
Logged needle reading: **247.5** °
